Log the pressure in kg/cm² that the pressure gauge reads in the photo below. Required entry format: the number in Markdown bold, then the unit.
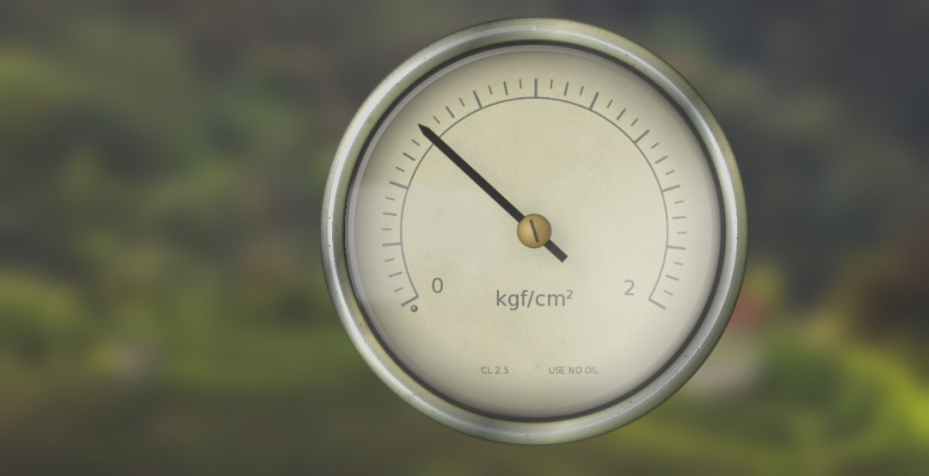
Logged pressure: **0.6** kg/cm²
